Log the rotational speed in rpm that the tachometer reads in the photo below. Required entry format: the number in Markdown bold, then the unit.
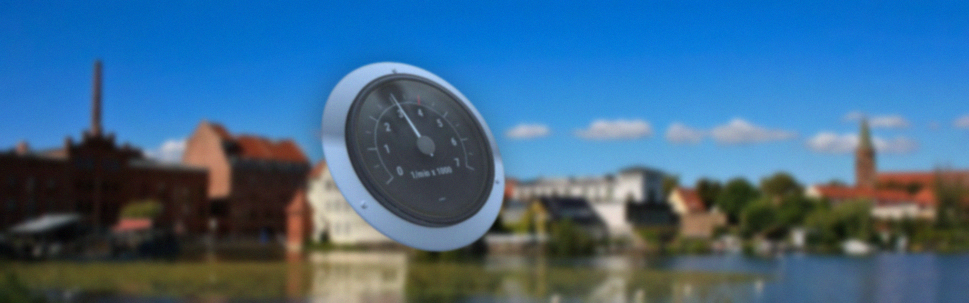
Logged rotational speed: **3000** rpm
